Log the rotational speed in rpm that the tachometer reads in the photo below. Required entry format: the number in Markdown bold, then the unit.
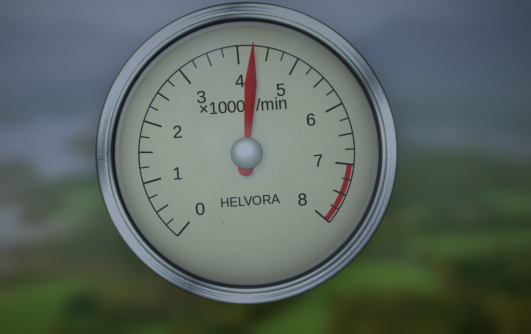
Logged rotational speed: **4250** rpm
